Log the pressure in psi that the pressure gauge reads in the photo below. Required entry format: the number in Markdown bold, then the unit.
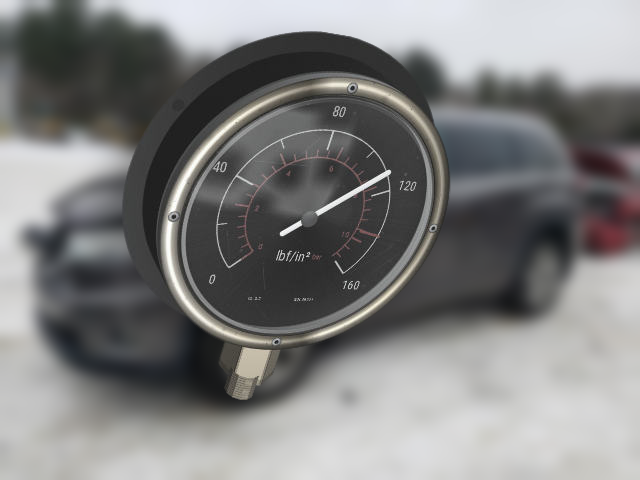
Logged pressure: **110** psi
